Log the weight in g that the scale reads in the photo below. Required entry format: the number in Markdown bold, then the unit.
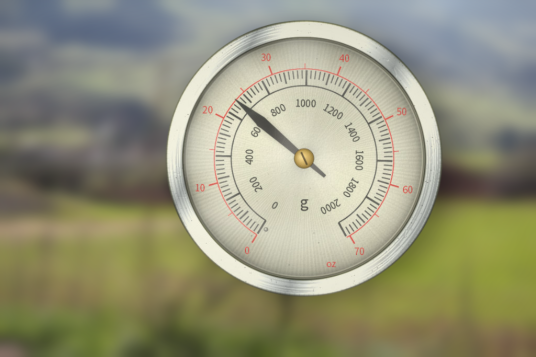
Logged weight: **660** g
